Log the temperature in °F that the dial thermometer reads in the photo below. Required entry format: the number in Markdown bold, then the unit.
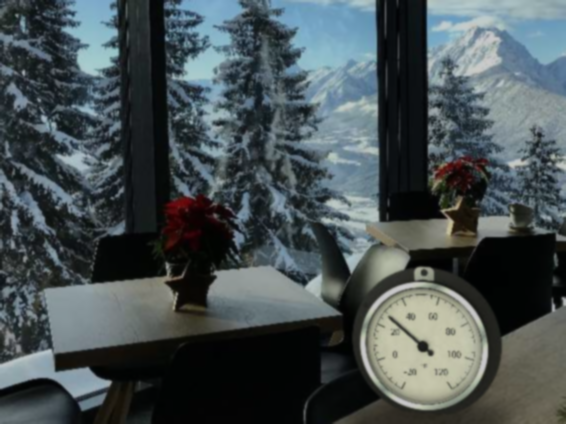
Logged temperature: **28** °F
